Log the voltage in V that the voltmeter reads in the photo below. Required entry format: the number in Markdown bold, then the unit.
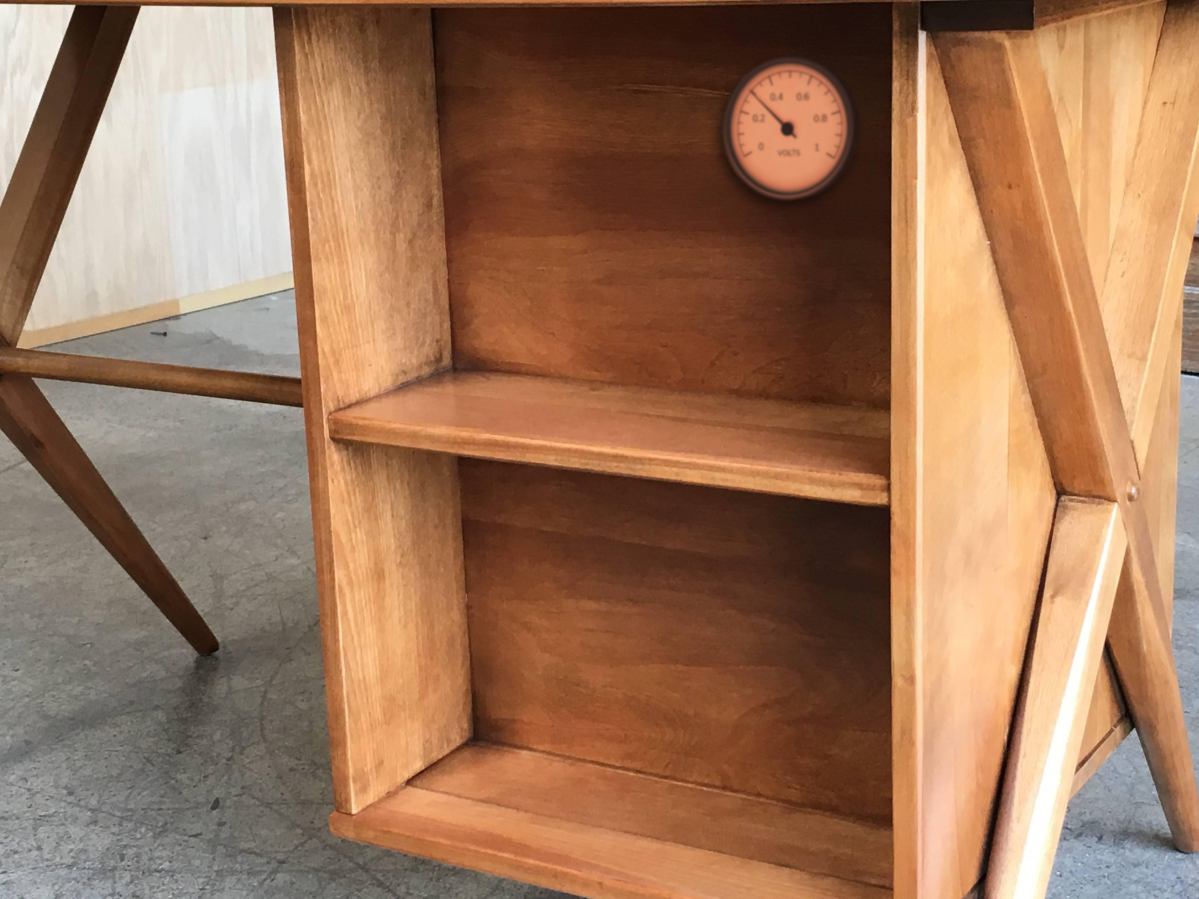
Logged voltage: **0.3** V
